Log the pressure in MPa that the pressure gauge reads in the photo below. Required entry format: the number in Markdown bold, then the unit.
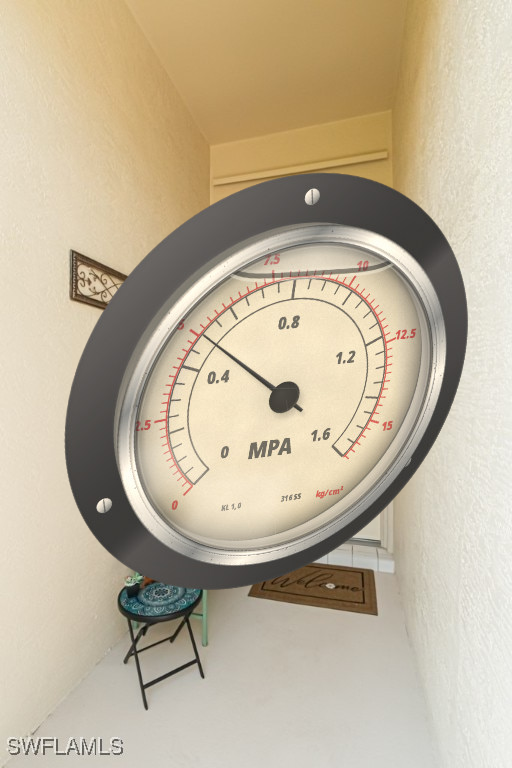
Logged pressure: **0.5** MPa
